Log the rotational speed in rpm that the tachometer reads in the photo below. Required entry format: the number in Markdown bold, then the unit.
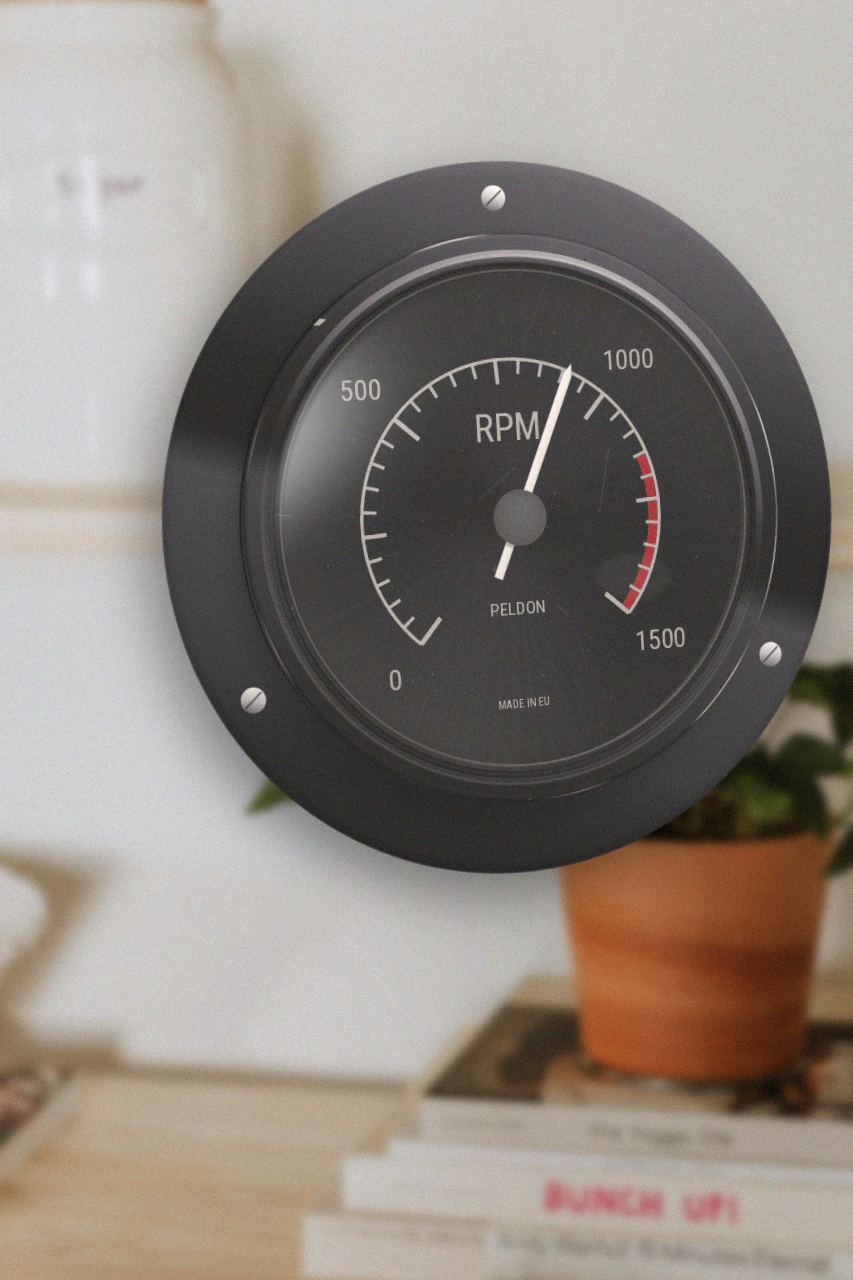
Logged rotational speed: **900** rpm
